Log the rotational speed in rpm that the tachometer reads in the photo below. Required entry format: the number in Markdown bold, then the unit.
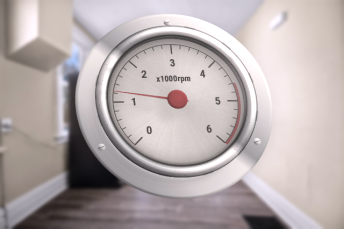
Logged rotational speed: **1200** rpm
